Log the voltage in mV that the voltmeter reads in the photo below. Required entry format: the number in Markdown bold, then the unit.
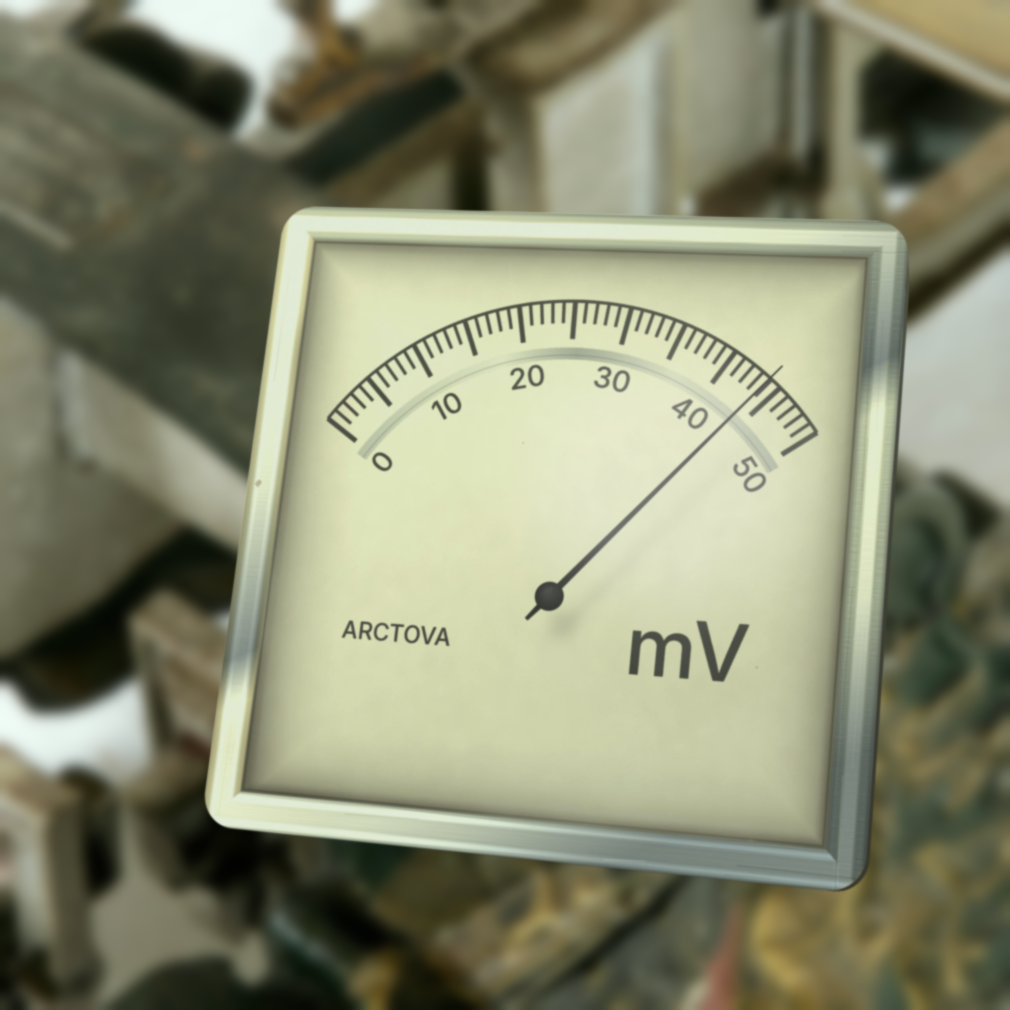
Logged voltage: **44** mV
